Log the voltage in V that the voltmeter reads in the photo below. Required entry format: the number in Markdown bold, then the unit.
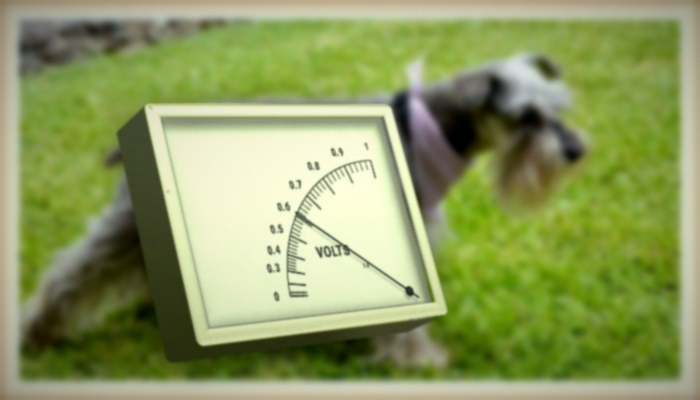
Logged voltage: **0.6** V
